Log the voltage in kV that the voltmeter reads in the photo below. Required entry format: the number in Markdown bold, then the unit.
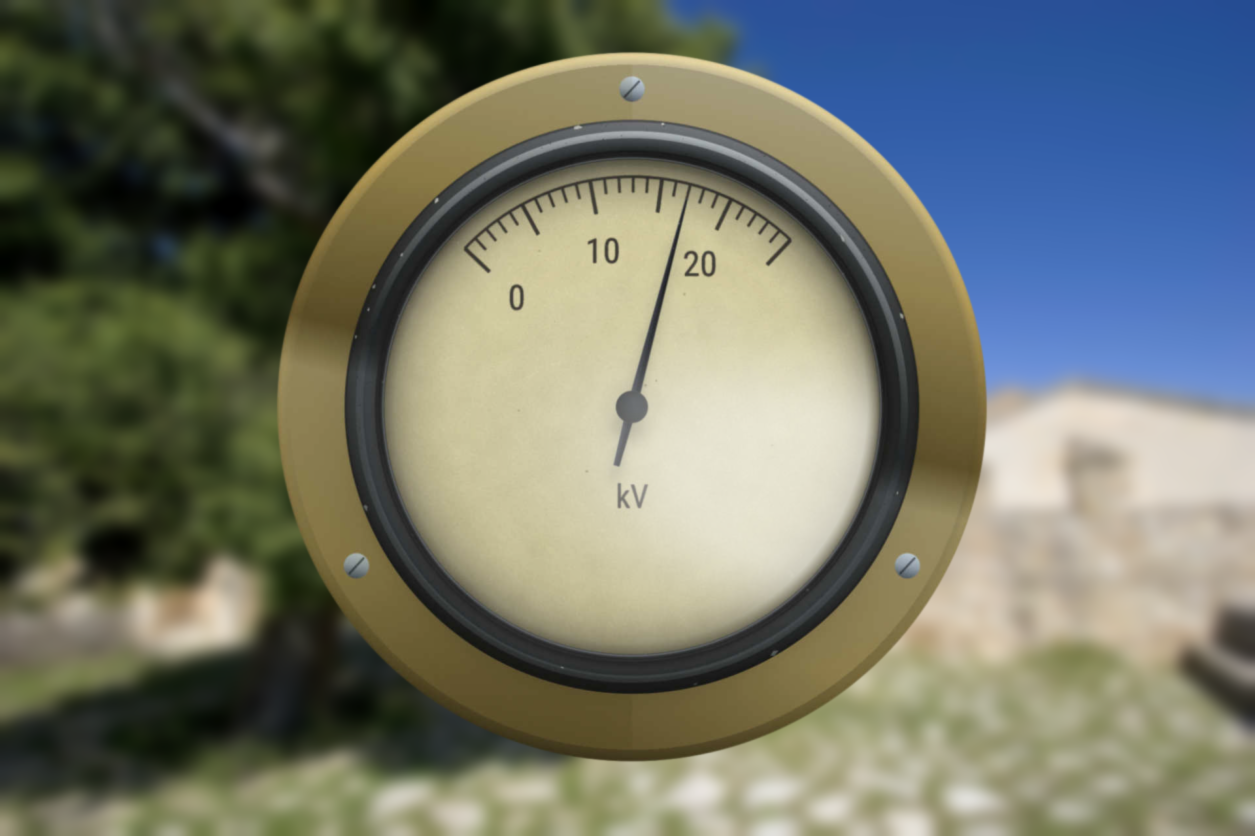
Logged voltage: **17** kV
